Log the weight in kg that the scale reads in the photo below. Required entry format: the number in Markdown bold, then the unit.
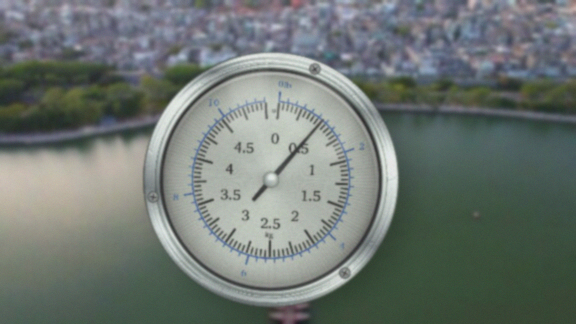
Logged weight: **0.5** kg
